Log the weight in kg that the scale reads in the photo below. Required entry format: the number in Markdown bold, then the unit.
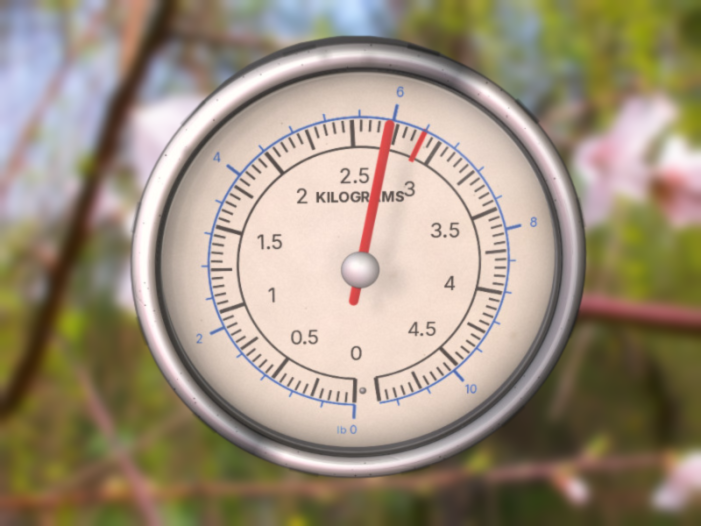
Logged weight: **2.7** kg
